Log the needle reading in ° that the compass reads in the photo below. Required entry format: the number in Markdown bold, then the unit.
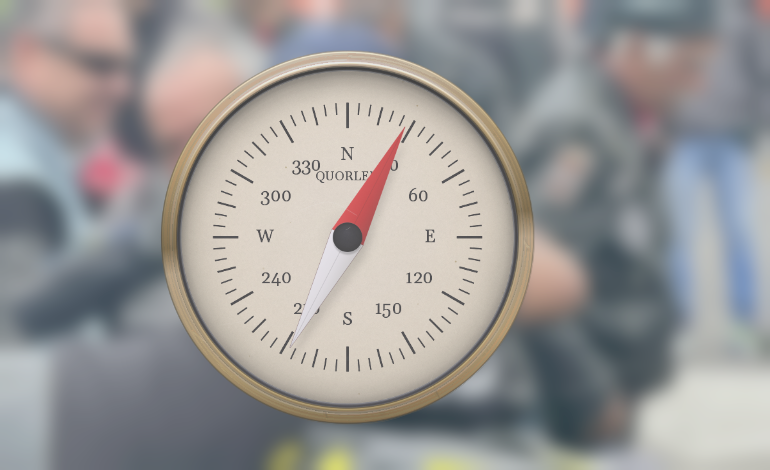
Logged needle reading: **27.5** °
